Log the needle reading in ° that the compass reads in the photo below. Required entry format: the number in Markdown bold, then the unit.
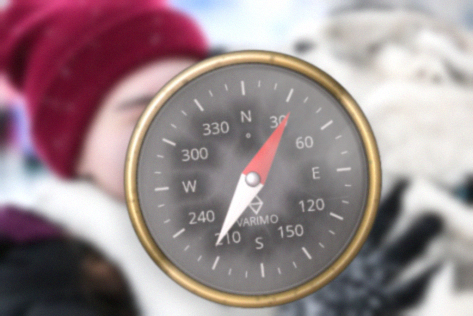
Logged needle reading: **35** °
